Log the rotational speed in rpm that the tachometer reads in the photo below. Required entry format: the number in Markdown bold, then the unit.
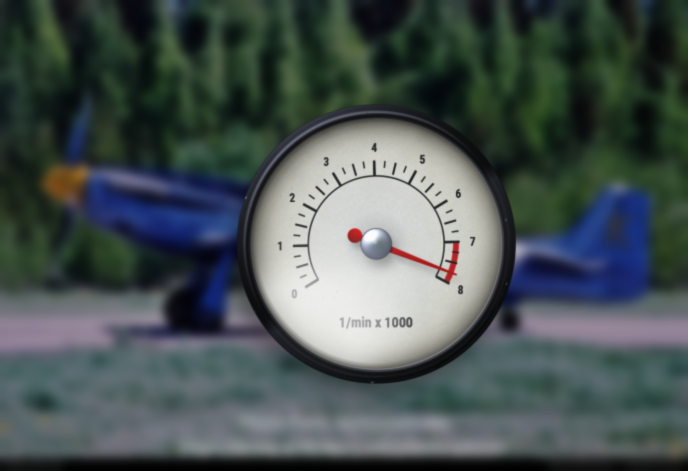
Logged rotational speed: **7750** rpm
